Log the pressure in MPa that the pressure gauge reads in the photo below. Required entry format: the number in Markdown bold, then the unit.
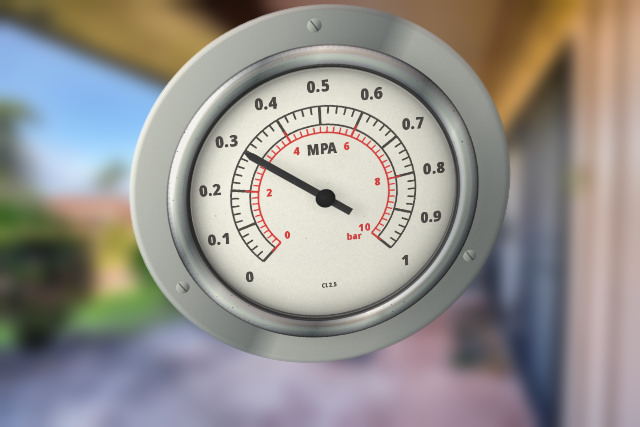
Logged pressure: **0.3** MPa
